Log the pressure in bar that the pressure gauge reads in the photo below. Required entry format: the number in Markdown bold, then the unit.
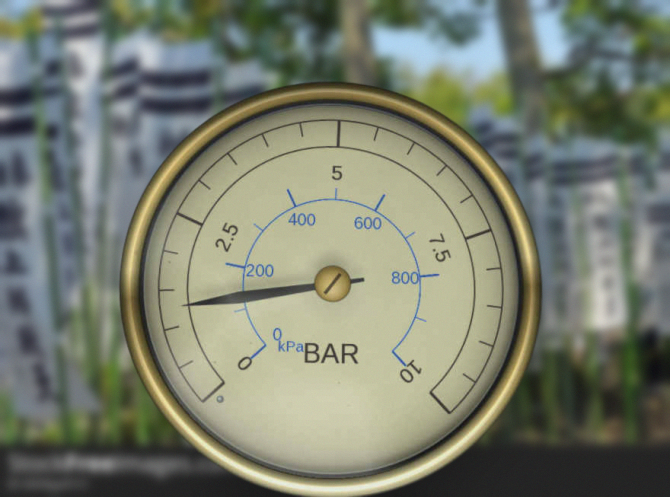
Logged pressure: **1.25** bar
